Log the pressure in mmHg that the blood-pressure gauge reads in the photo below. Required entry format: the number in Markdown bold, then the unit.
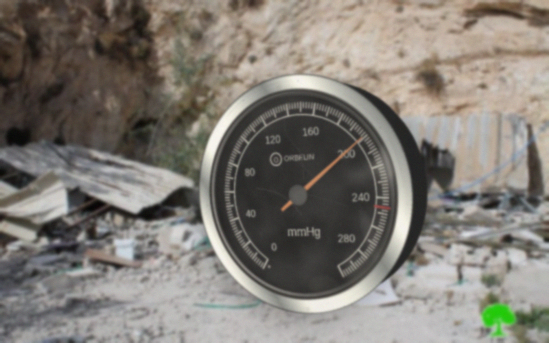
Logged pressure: **200** mmHg
